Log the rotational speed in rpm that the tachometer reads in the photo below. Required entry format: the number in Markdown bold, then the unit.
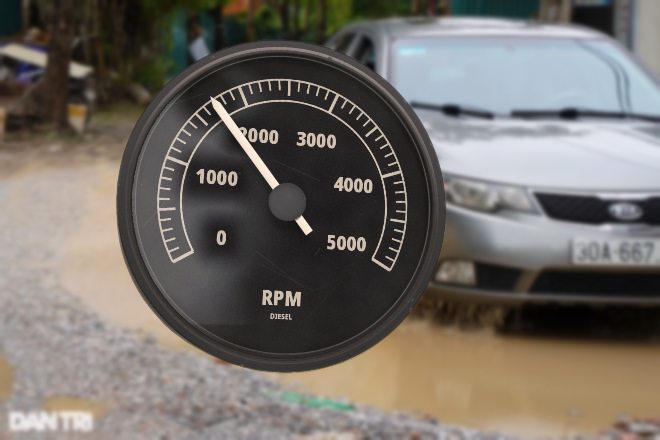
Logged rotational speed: **1700** rpm
